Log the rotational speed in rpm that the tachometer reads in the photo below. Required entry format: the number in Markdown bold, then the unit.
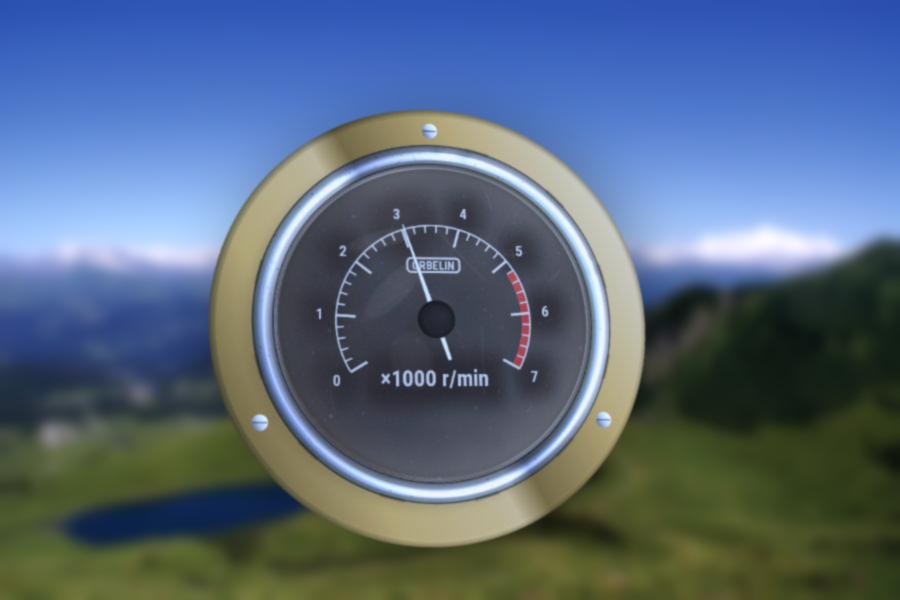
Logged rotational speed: **3000** rpm
